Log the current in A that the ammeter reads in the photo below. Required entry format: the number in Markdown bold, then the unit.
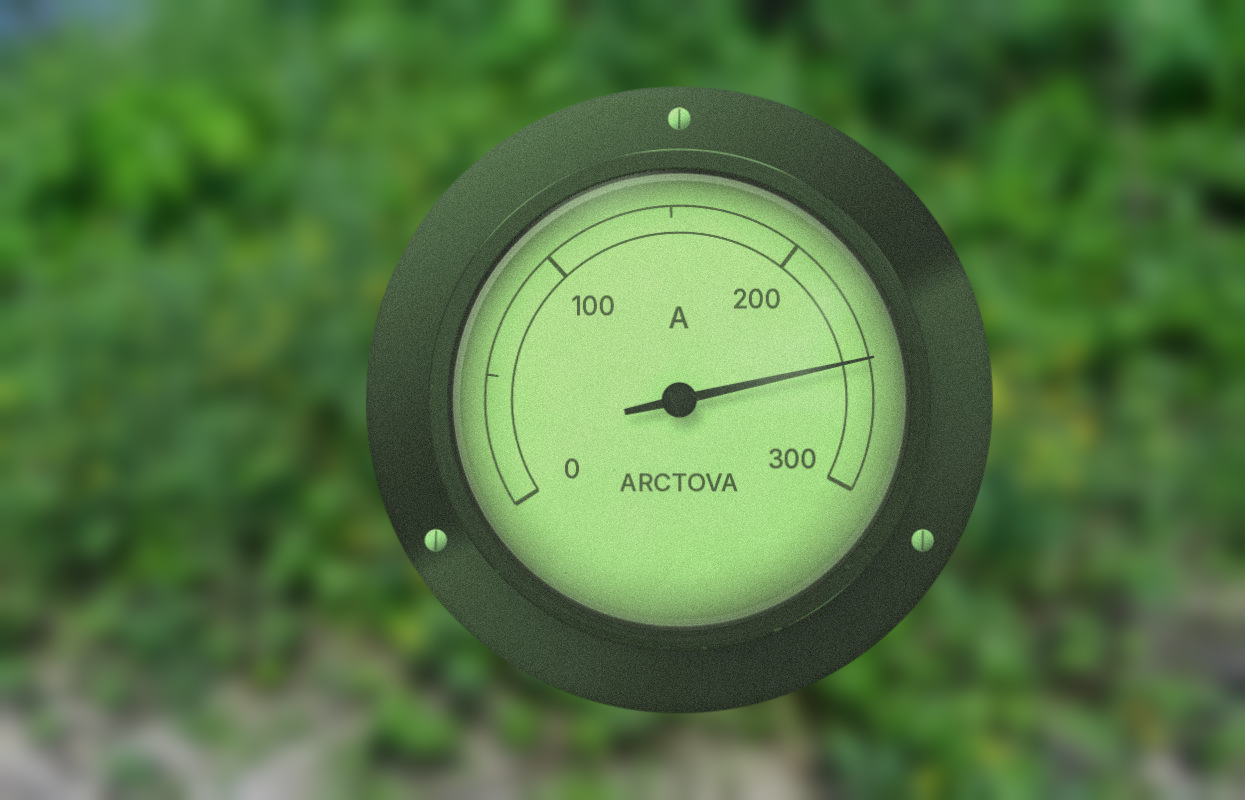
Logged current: **250** A
